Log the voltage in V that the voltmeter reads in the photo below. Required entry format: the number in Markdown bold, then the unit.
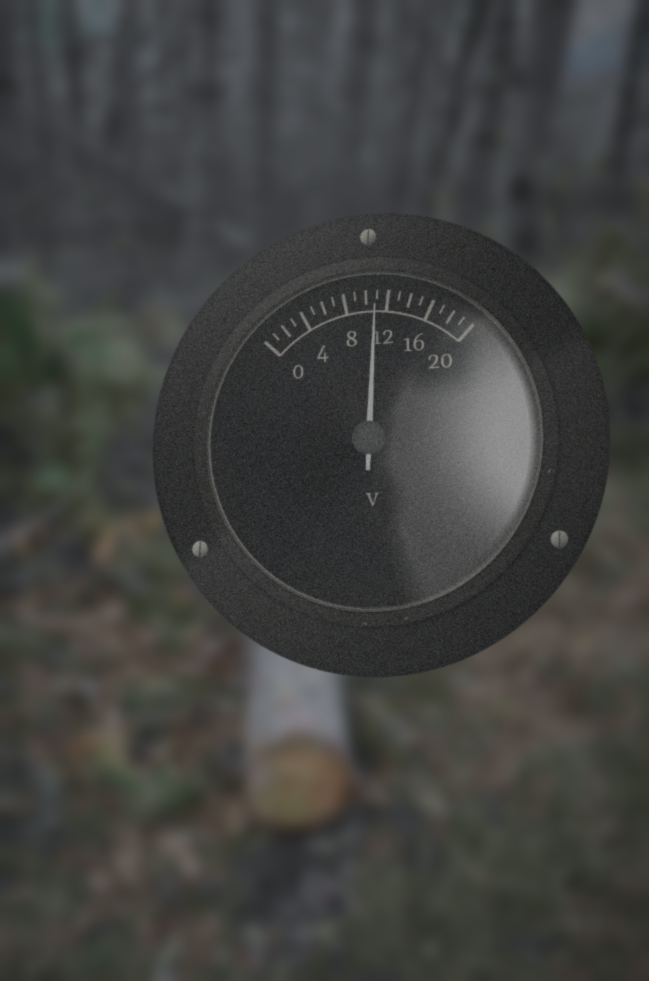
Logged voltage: **11** V
